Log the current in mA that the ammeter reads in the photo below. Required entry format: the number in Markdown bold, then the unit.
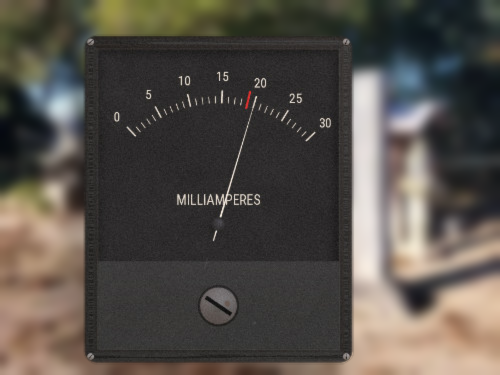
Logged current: **20** mA
